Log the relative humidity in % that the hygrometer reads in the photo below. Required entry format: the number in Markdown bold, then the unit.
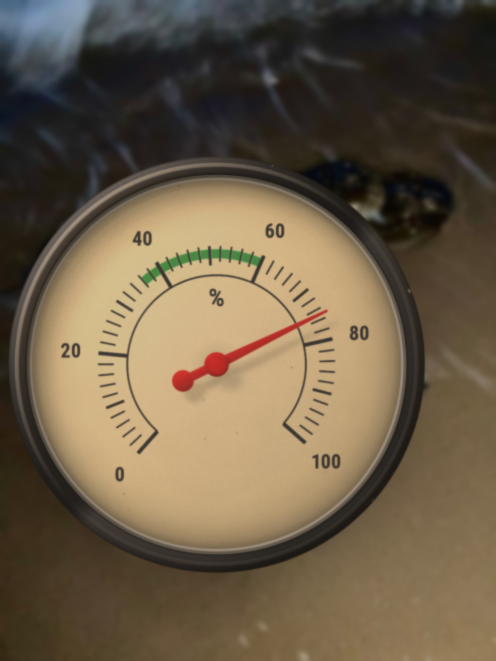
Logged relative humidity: **75** %
